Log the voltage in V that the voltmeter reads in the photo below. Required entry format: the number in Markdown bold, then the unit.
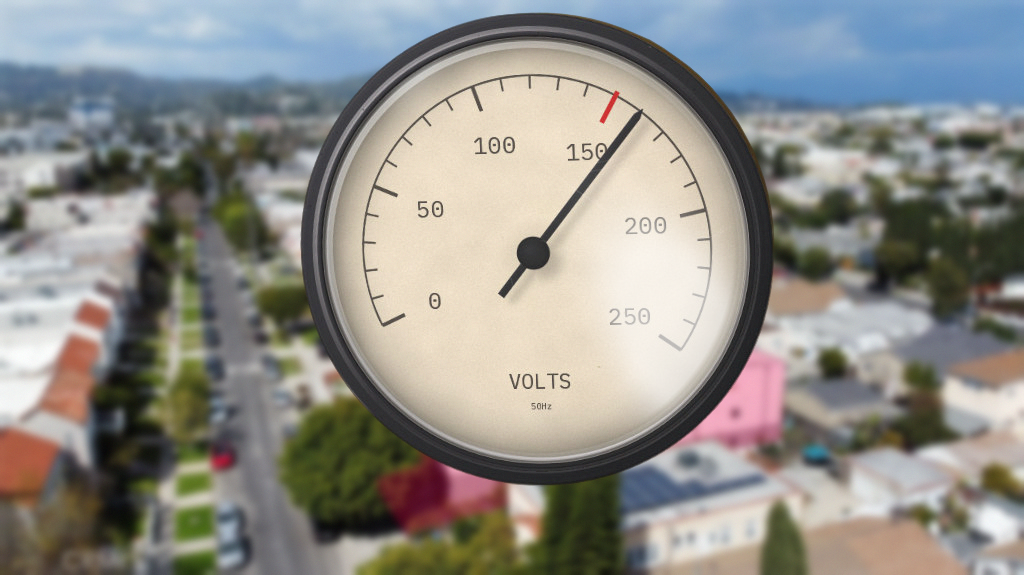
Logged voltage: **160** V
